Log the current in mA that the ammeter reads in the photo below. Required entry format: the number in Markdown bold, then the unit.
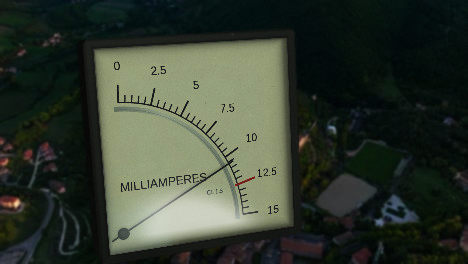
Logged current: **10.5** mA
